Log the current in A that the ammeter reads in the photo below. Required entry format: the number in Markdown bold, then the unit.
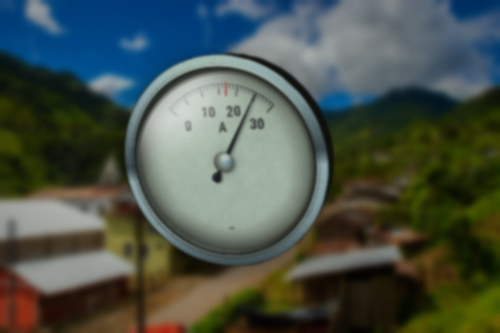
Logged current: **25** A
